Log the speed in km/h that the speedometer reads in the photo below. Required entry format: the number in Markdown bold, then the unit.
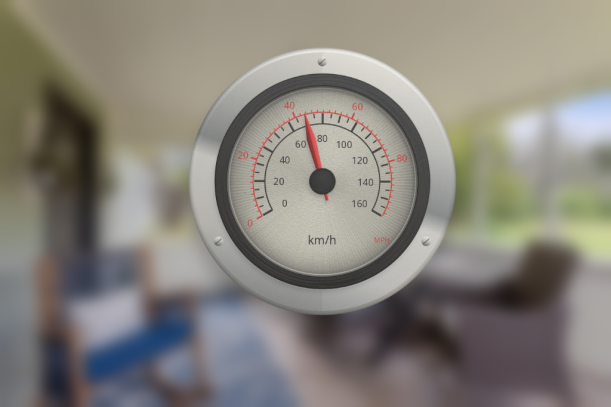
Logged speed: **70** km/h
